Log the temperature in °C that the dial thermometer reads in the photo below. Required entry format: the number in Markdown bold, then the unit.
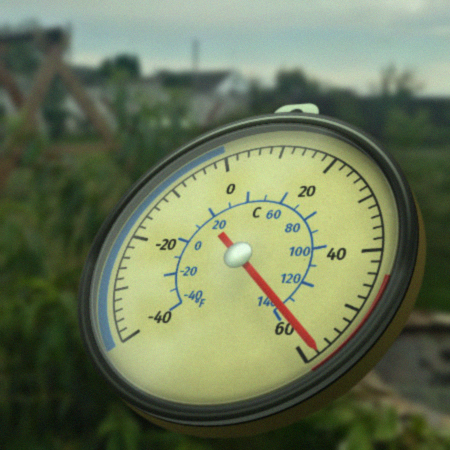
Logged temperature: **58** °C
